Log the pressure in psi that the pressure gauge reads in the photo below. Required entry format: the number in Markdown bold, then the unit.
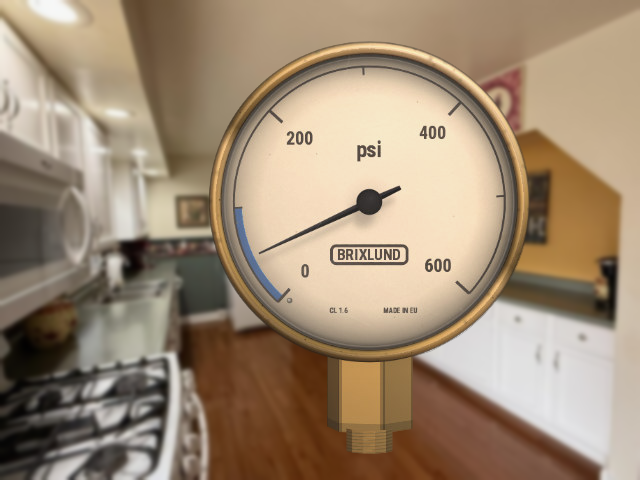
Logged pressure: **50** psi
